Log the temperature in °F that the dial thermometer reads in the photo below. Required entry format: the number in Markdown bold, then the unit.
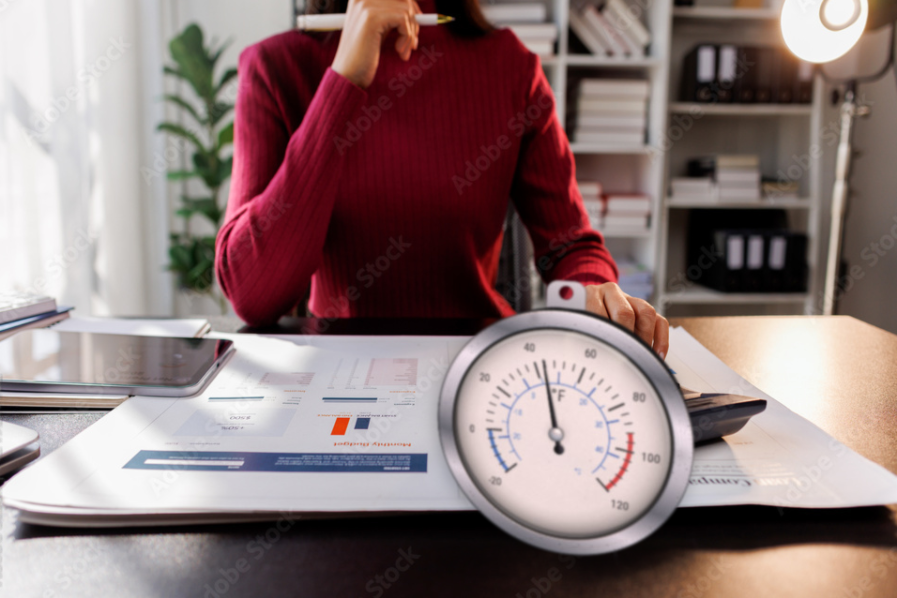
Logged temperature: **44** °F
